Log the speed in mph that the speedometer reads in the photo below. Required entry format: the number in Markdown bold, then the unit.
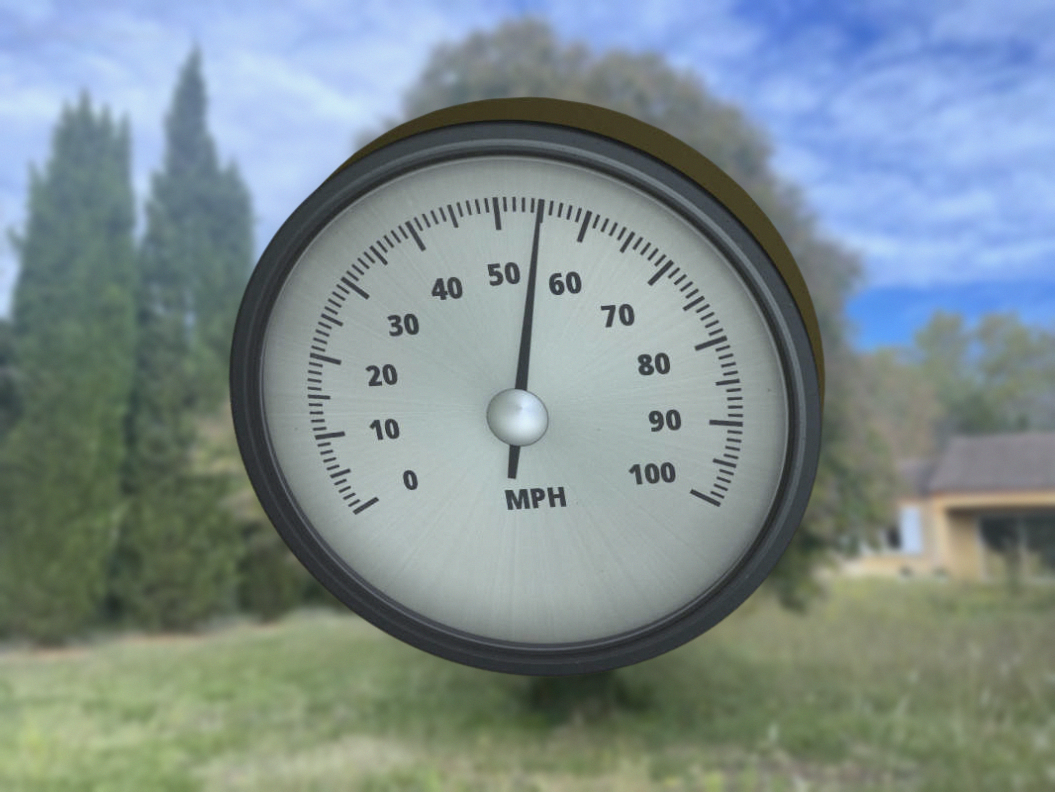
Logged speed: **55** mph
